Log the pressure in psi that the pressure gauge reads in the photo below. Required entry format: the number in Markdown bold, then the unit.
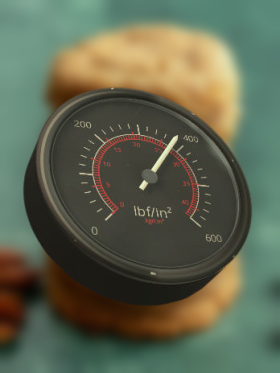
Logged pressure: **380** psi
